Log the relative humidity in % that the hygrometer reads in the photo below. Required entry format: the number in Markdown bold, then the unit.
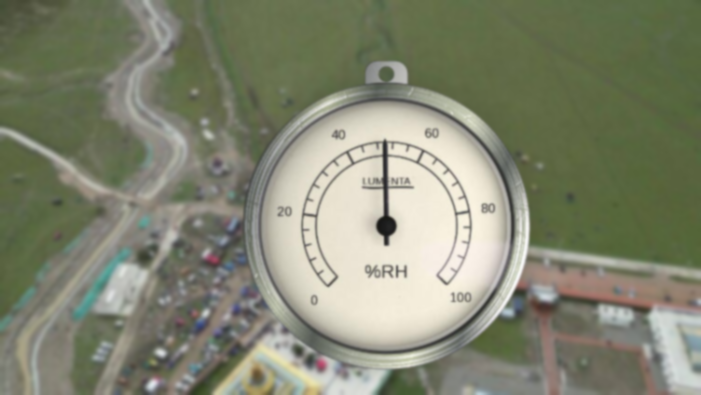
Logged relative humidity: **50** %
